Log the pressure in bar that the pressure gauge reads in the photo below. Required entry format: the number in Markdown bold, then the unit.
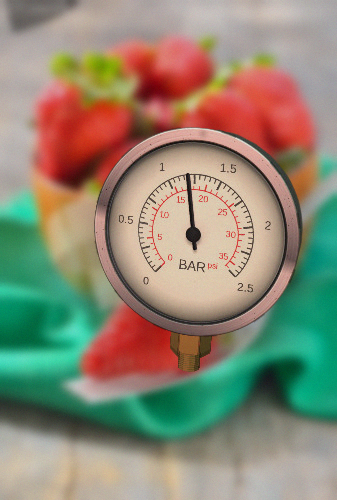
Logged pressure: **1.2** bar
